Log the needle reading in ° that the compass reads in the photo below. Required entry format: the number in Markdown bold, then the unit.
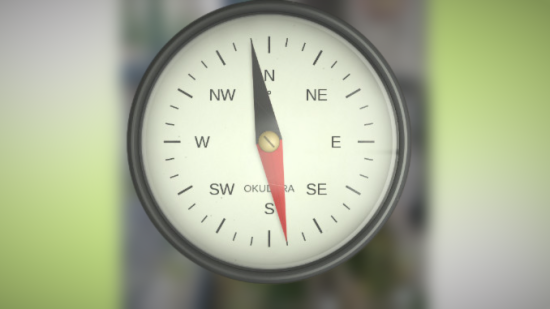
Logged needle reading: **170** °
